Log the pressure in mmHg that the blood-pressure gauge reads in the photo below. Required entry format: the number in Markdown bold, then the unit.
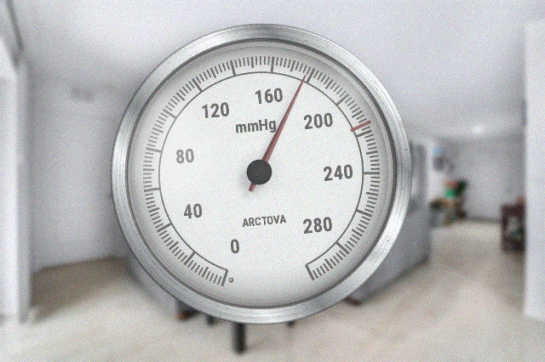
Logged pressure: **178** mmHg
